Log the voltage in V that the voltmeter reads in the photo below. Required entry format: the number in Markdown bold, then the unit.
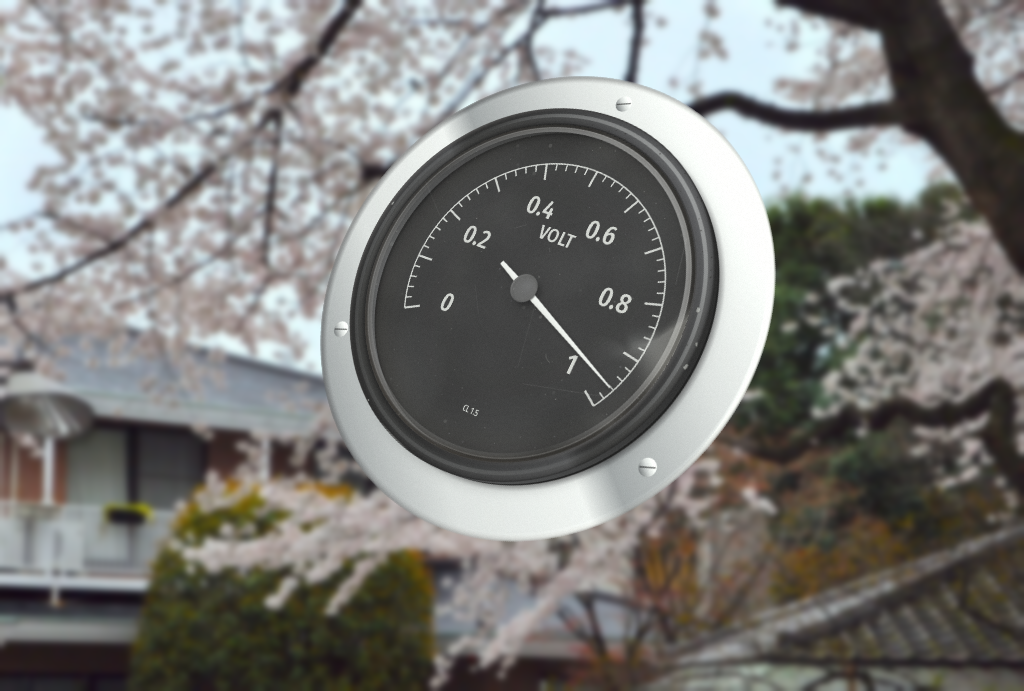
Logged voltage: **0.96** V
